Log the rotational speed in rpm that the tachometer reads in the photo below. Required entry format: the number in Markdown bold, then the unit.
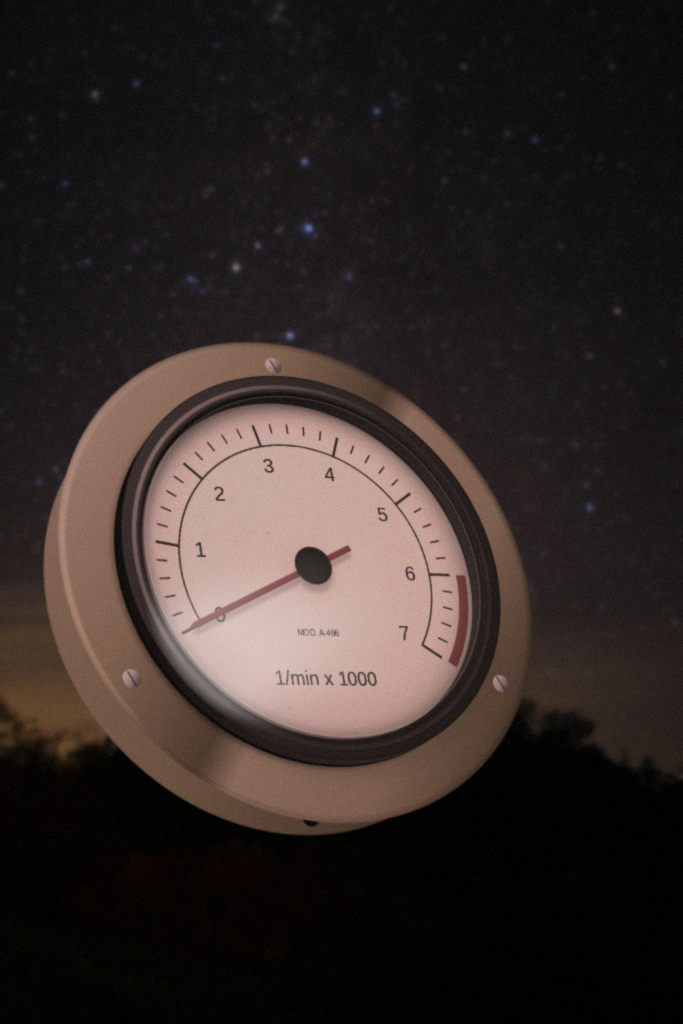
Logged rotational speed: **0** rpm
